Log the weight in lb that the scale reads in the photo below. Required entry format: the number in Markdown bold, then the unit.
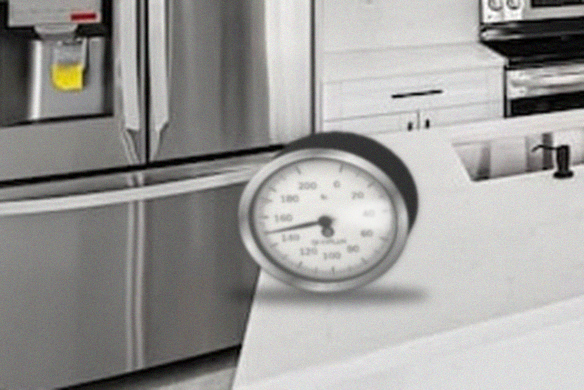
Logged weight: **150** lb
